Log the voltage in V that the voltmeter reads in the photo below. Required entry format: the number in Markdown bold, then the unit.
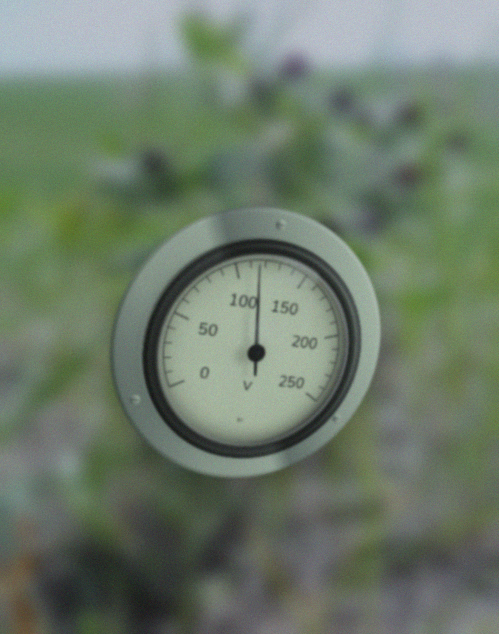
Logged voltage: **115** V
